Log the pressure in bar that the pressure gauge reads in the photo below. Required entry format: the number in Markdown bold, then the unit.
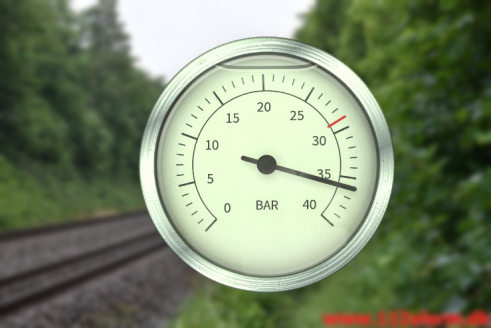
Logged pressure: **36** bar
